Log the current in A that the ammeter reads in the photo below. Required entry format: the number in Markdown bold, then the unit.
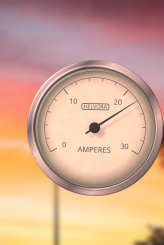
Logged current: **22** A
